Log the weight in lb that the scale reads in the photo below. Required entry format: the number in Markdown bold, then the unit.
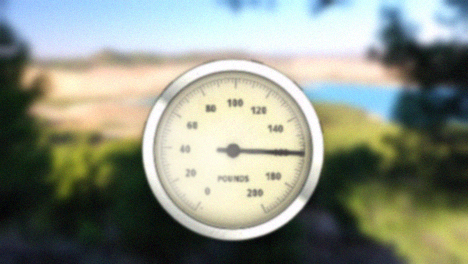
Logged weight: **160** lb
